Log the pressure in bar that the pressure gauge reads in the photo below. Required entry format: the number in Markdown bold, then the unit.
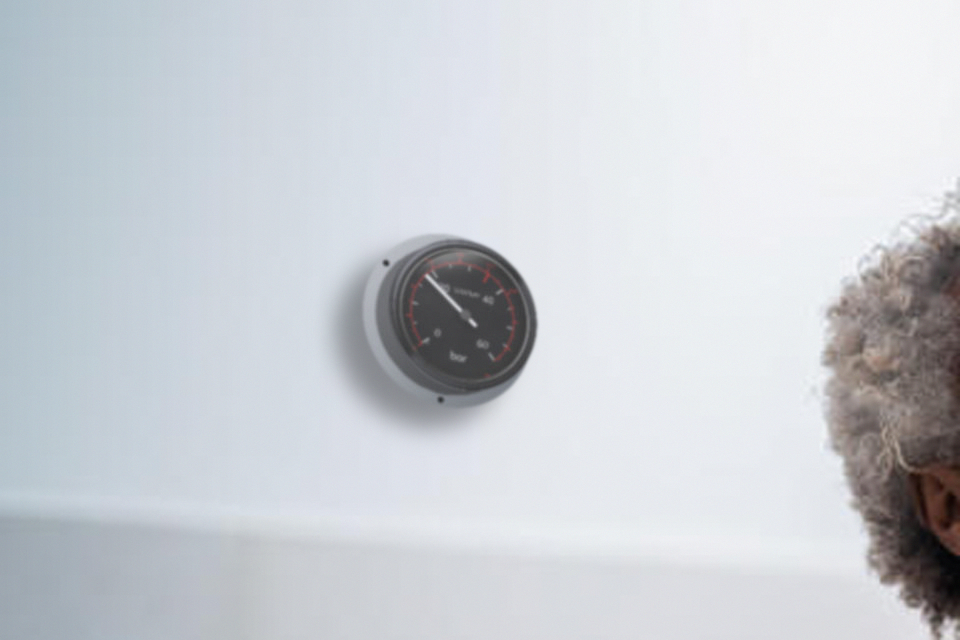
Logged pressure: **17.5** bar
